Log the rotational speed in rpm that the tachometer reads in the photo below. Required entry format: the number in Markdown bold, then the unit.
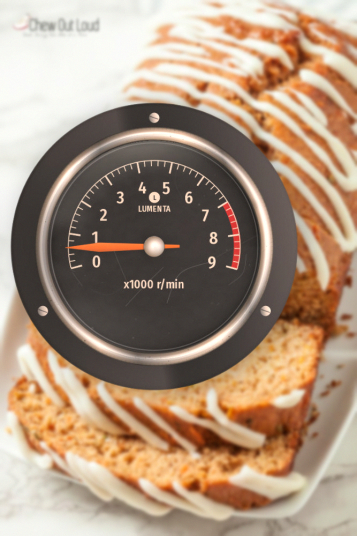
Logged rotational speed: **600** rpm
